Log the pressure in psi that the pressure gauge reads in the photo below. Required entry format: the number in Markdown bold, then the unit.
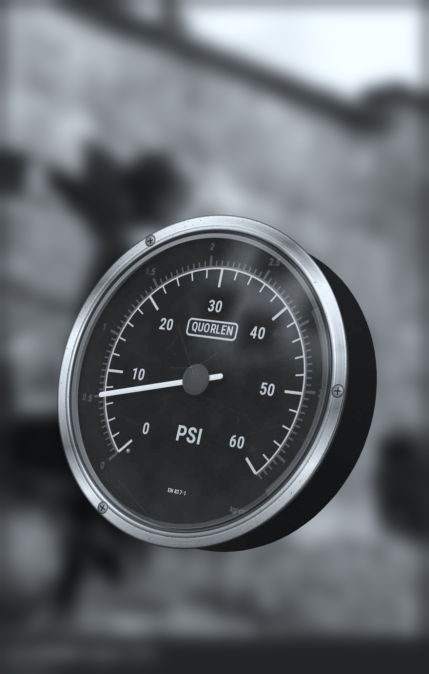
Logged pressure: **7** psi
